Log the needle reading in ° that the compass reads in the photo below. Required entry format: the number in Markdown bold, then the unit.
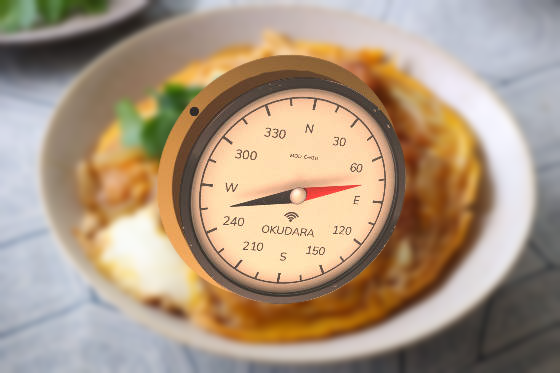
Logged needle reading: **75** °
